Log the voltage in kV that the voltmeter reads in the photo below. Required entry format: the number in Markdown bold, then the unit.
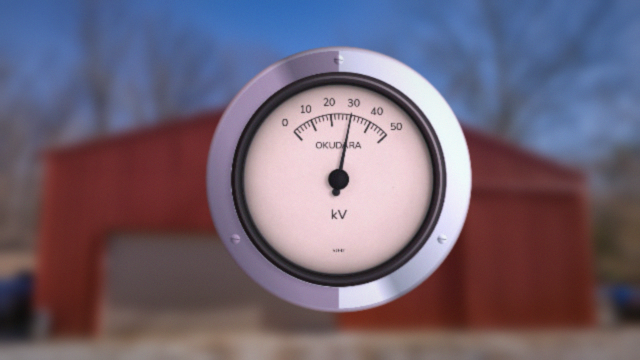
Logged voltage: **30** kV
